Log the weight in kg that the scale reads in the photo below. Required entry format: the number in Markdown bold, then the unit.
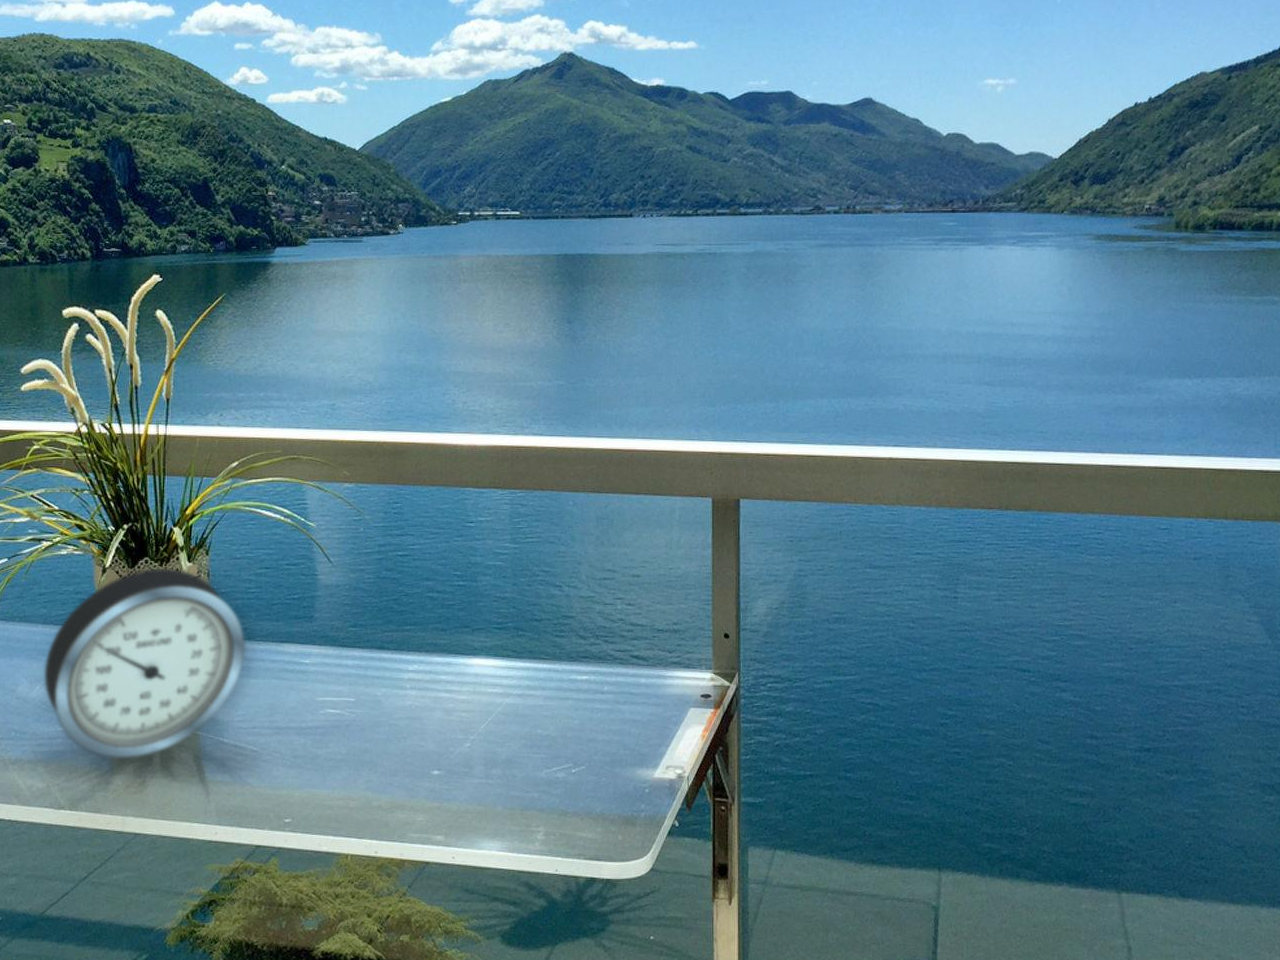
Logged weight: **110** kg
